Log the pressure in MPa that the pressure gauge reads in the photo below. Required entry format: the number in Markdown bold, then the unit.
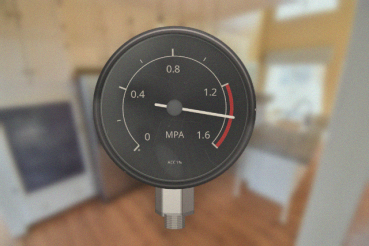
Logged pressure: **1.4** MPa
